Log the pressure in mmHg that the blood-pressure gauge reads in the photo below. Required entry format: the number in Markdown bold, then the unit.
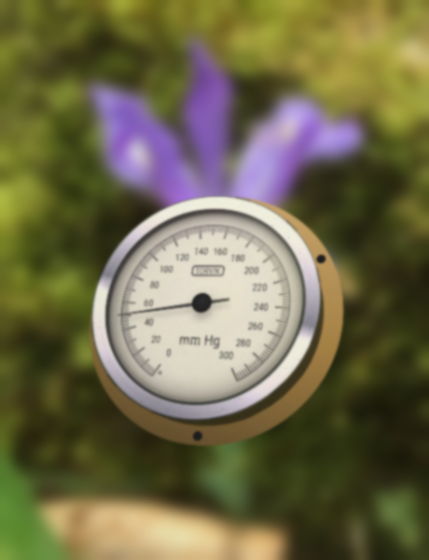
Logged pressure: **50** mmHg
